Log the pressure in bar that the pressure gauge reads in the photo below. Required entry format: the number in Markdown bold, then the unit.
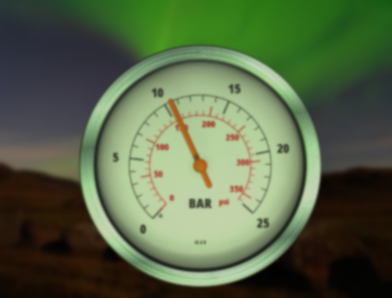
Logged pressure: **10.5** bar
